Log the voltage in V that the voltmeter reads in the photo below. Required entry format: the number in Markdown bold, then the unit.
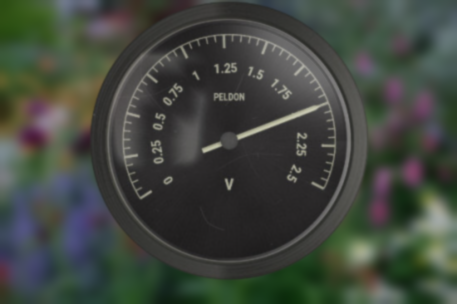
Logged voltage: **2** V
